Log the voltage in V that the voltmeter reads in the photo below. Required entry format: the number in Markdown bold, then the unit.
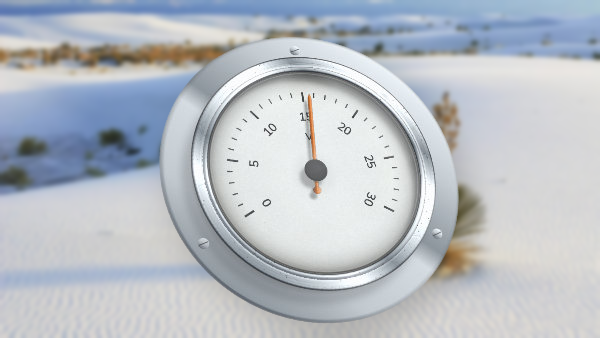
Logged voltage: **15.5** V
